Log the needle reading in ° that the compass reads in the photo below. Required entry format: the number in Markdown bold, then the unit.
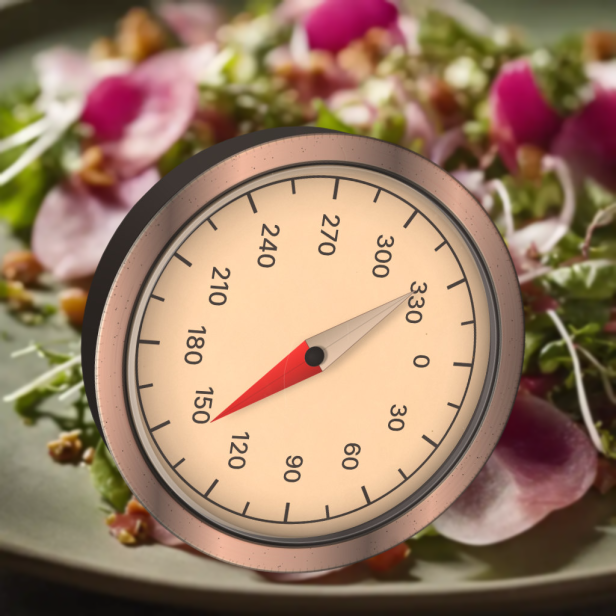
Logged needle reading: **142.5** °
